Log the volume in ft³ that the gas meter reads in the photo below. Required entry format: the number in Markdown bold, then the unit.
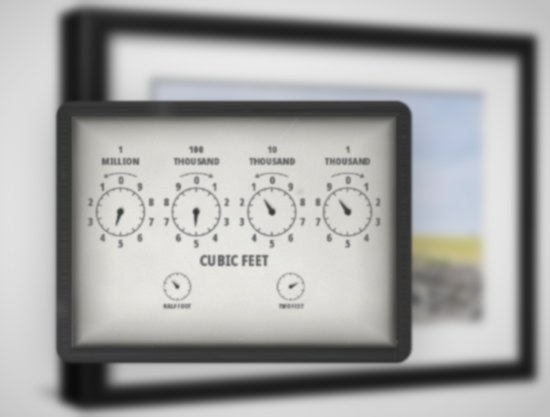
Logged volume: **450900** ft³
